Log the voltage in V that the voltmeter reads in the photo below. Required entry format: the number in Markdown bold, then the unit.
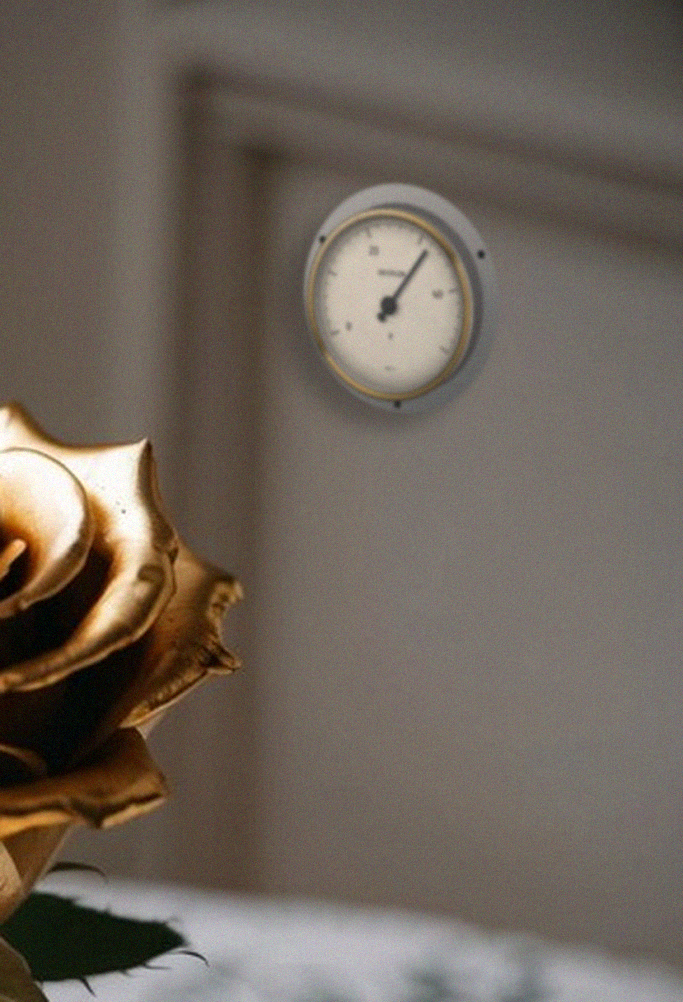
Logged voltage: **32** V
